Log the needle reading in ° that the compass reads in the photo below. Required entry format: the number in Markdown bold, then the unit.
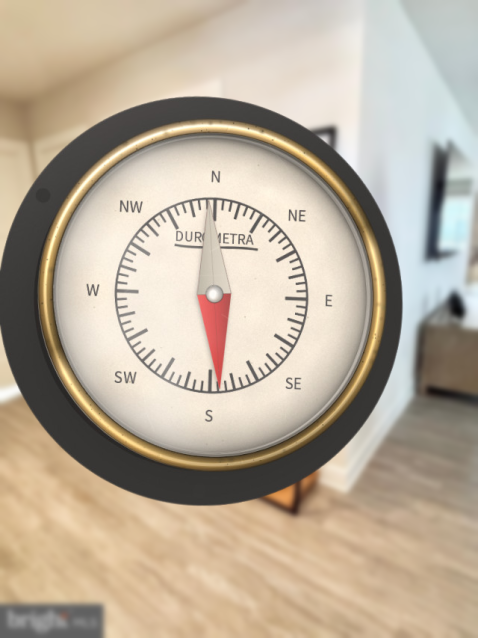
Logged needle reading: **175** °
